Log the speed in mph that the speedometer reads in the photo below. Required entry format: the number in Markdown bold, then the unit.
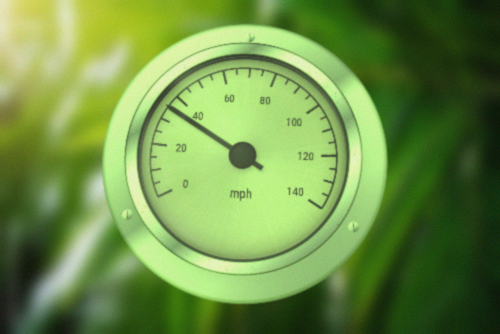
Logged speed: **35** mph
